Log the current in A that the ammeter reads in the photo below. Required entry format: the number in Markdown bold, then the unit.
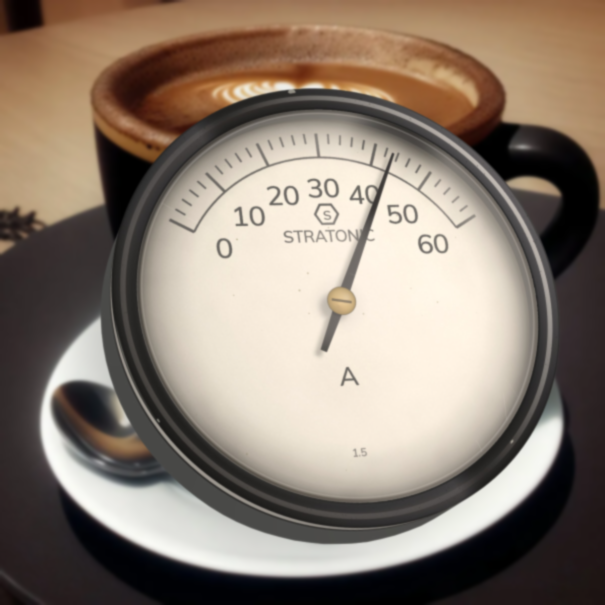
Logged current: **43** A
